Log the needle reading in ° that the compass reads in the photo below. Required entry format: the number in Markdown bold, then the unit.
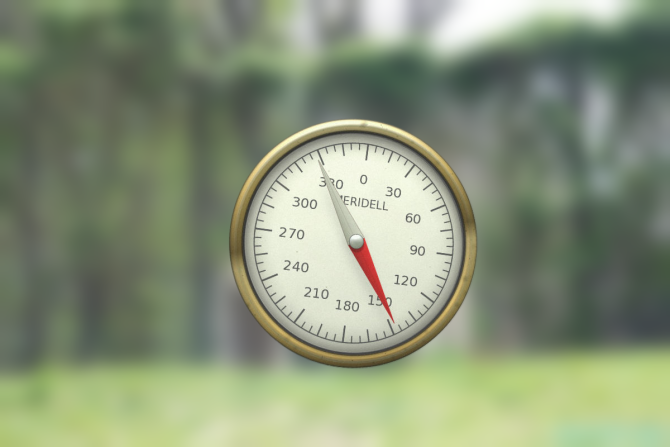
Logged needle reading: **147.5** °
